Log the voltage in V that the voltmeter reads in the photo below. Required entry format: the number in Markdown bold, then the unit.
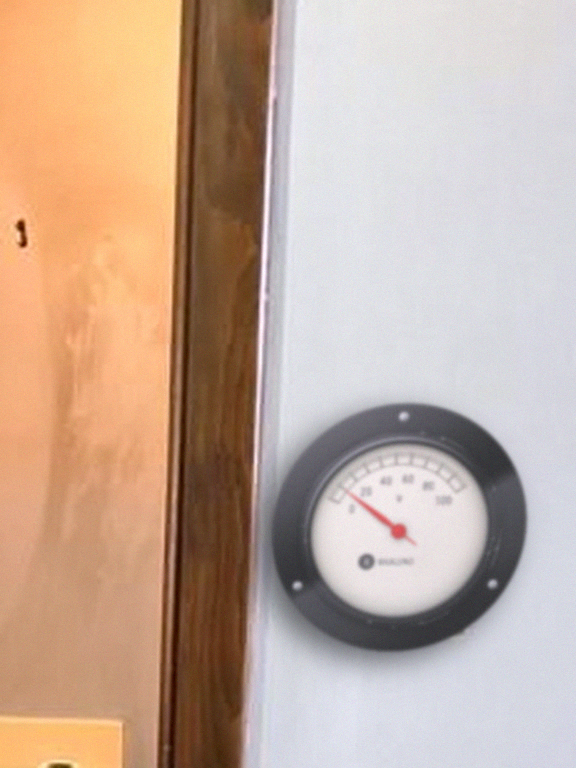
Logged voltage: **10** V
